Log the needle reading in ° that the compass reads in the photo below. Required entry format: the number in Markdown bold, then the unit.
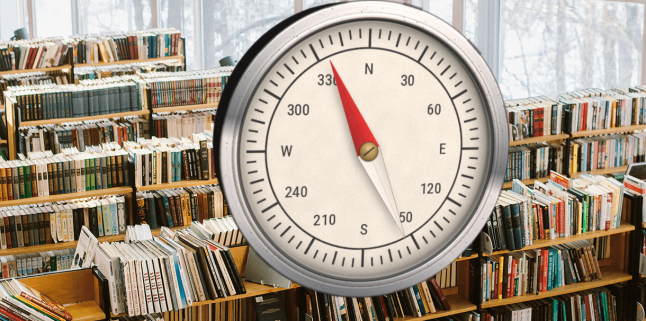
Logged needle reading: **335** °
